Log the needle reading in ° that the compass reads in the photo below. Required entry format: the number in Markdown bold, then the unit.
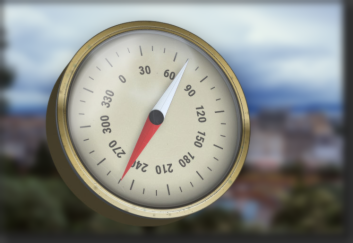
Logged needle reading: **250** °
